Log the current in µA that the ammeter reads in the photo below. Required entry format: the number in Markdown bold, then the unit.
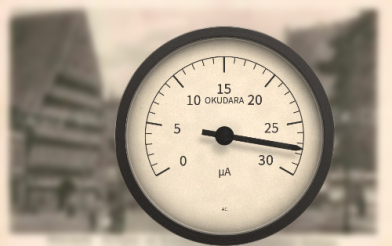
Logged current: **27.5** µA
